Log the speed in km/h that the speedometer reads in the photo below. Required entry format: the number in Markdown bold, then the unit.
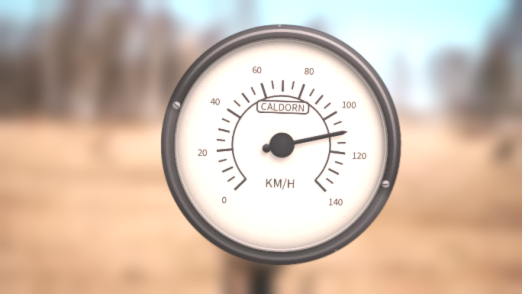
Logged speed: **110** km/h
